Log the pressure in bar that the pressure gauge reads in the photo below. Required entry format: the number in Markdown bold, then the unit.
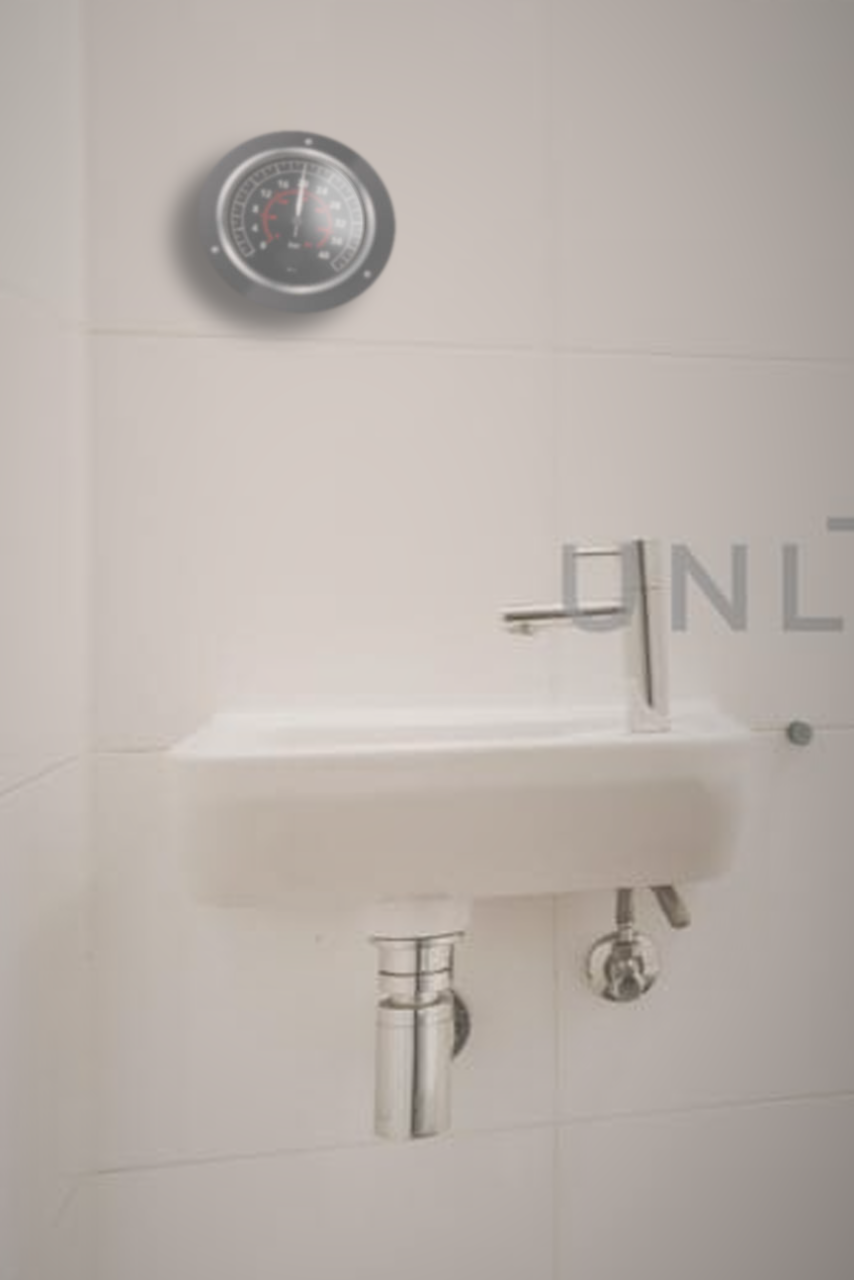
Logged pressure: **20** bar
